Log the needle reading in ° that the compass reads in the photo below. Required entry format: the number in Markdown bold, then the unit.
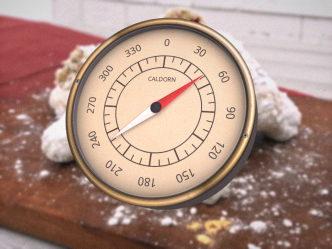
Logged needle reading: **50** °
